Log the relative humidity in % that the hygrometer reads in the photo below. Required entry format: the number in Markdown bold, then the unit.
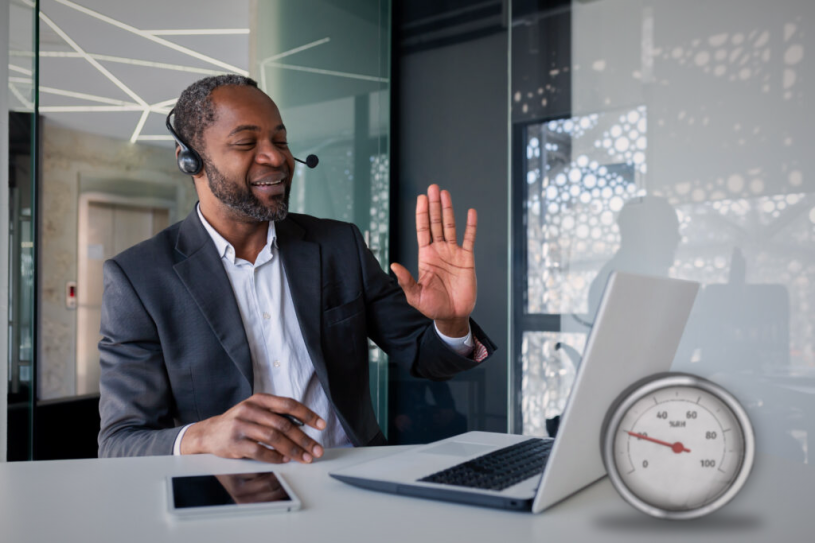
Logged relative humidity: **20** %
